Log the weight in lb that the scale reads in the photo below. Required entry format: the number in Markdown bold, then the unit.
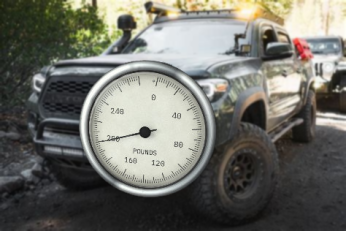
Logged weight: **200** lb
